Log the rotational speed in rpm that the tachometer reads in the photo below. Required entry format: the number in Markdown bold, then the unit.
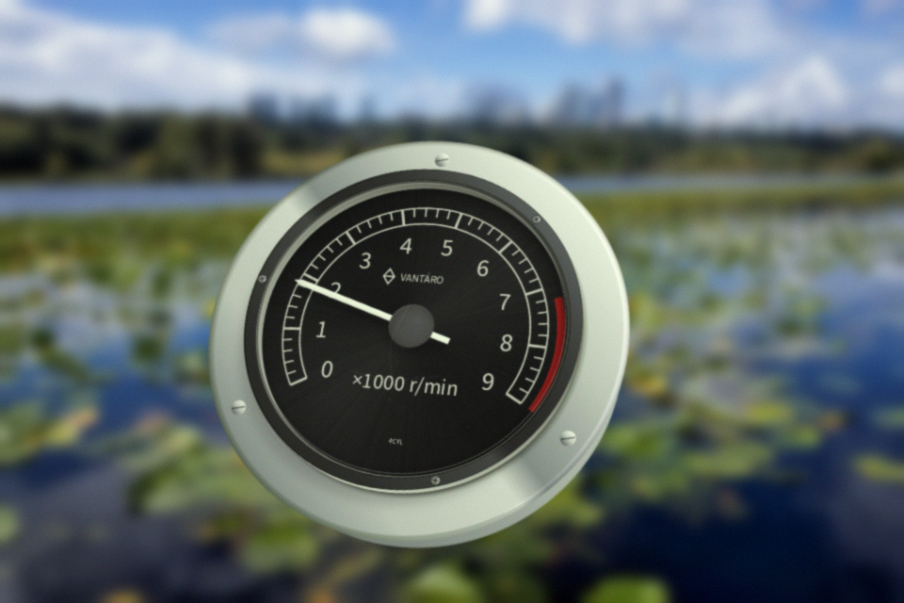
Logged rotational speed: **1800** rpm
